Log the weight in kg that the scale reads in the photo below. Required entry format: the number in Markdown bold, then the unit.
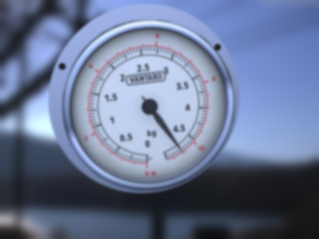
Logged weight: **4.75** kg
